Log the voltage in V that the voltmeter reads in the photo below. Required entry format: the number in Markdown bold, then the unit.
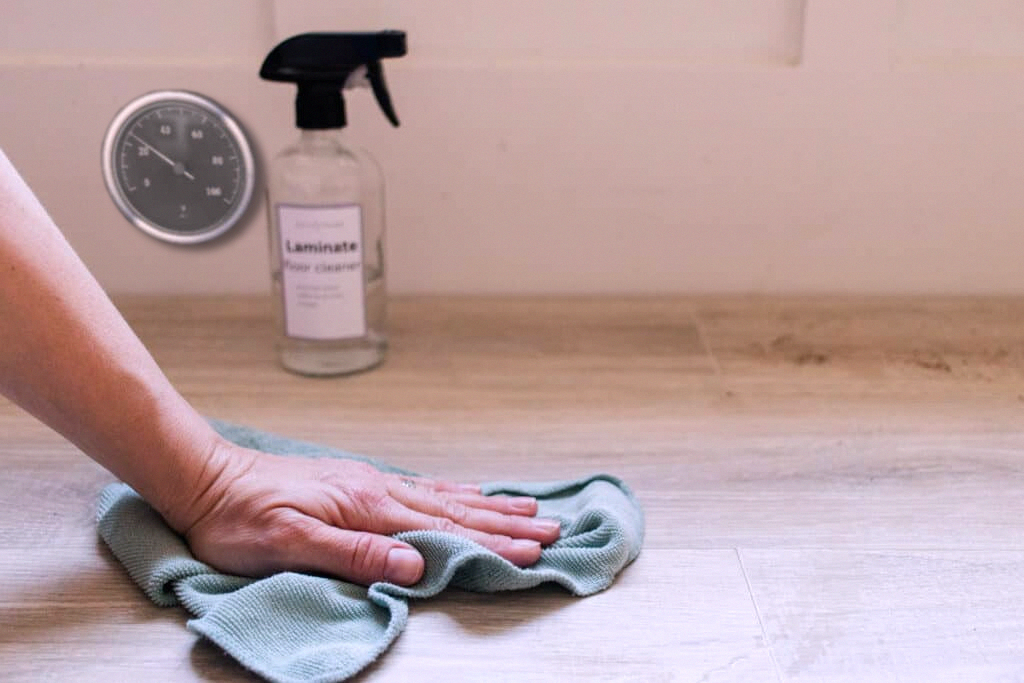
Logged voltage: **25** V
